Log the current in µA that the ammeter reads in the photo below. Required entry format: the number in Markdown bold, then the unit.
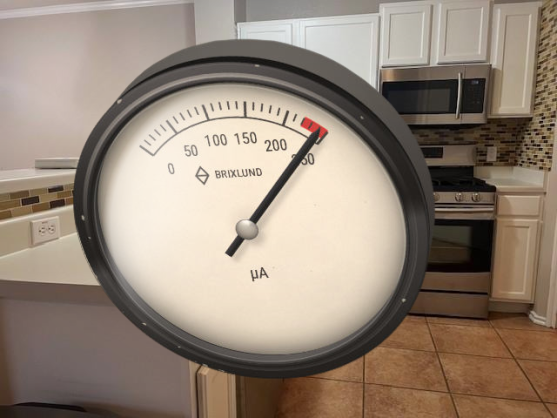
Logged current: **240** µA
